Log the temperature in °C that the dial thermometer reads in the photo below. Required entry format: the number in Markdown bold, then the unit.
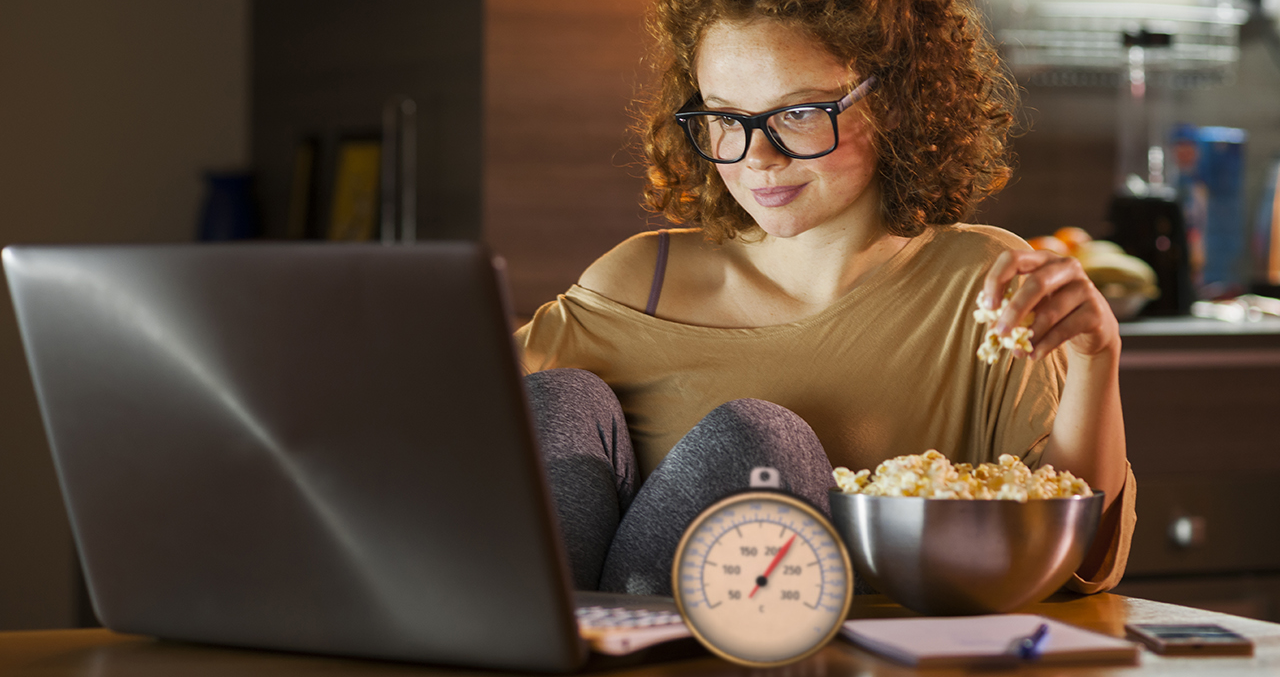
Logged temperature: **212.5** °C
